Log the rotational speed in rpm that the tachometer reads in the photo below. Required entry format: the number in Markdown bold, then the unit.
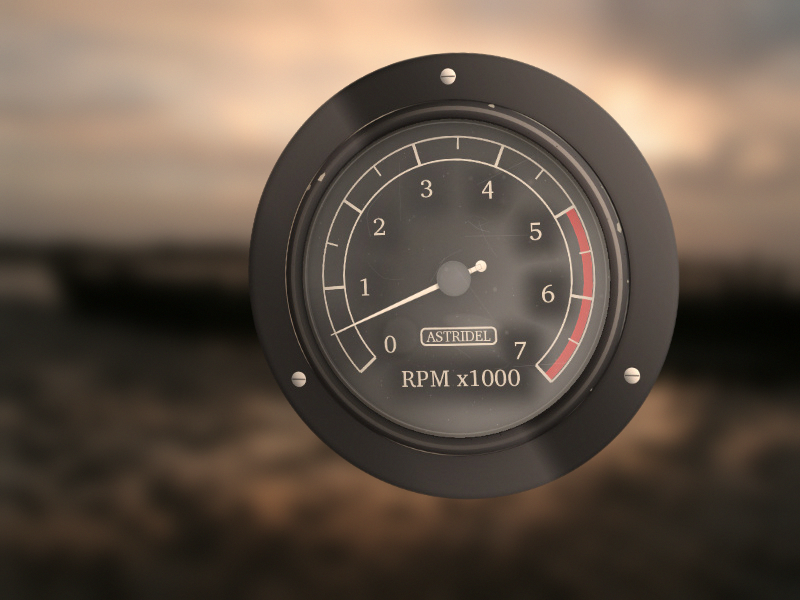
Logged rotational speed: **500** rpm
